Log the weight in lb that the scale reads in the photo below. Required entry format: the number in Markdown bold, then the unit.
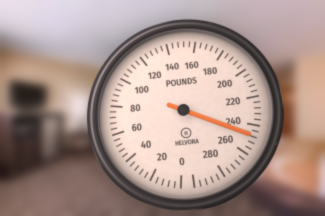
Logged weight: **248** lb
